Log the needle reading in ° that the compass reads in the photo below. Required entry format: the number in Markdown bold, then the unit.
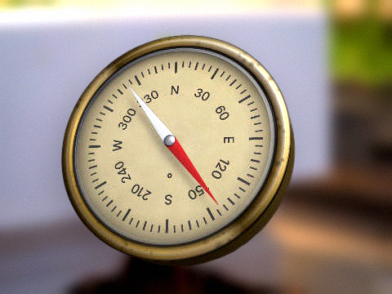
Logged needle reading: **142.5** °
